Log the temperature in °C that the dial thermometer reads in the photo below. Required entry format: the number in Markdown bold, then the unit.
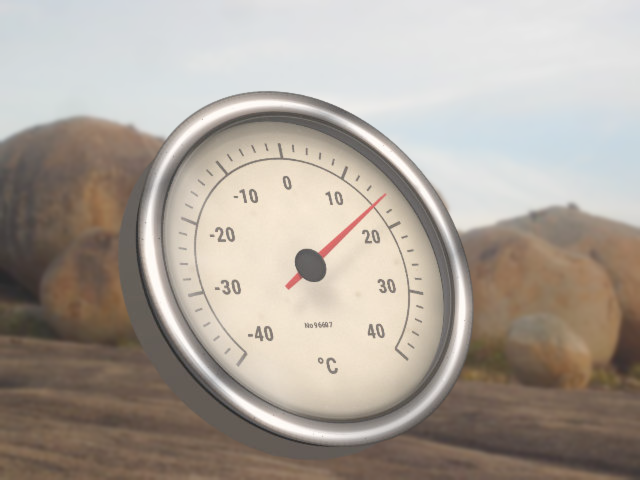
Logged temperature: **16** °C
